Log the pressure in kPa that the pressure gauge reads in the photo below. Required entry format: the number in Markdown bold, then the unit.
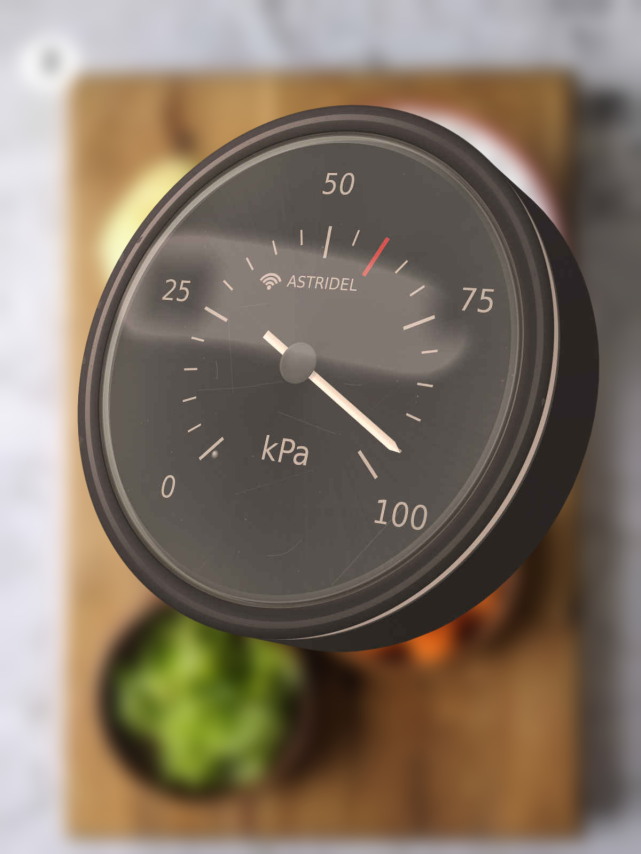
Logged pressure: **95** kPa
